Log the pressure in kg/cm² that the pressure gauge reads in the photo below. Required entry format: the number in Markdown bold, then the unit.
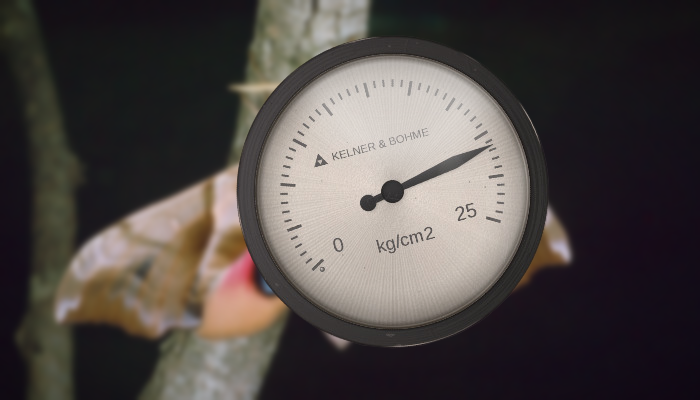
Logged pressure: **20.75** kg/cm²
